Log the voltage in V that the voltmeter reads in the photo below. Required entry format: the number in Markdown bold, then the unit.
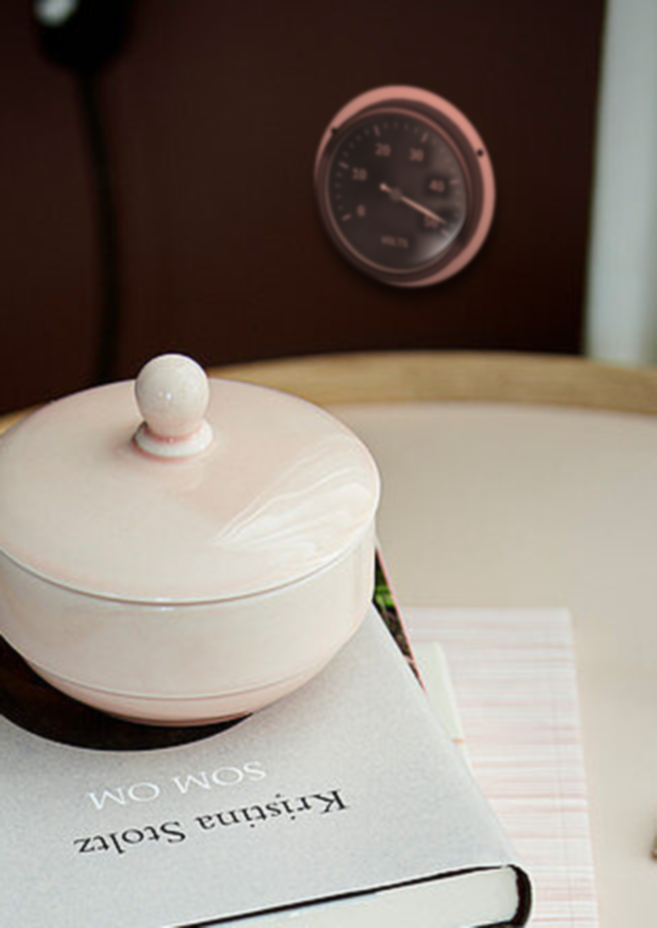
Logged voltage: **48** V
